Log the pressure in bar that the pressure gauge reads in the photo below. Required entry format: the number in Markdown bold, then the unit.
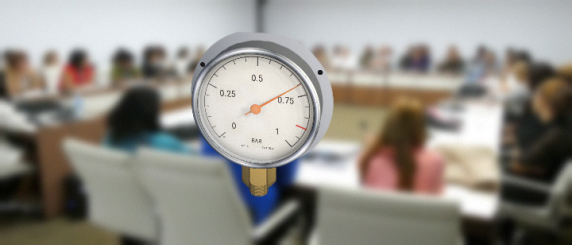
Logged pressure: **0.7** bar
